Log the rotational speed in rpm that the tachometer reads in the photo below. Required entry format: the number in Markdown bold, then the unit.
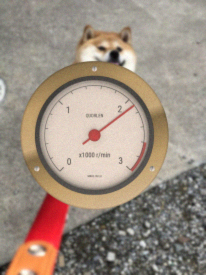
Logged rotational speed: **2100** rpm
